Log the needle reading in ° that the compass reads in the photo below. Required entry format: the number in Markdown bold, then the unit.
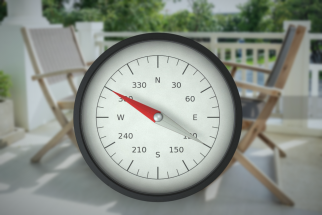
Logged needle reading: **300** °
